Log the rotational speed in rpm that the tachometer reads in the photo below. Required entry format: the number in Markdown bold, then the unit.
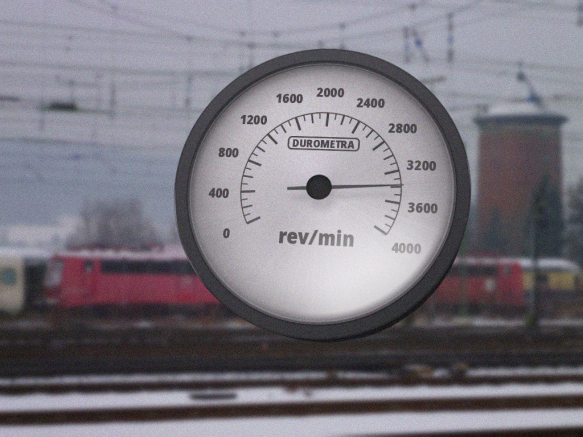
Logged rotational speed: **3400** rpm
